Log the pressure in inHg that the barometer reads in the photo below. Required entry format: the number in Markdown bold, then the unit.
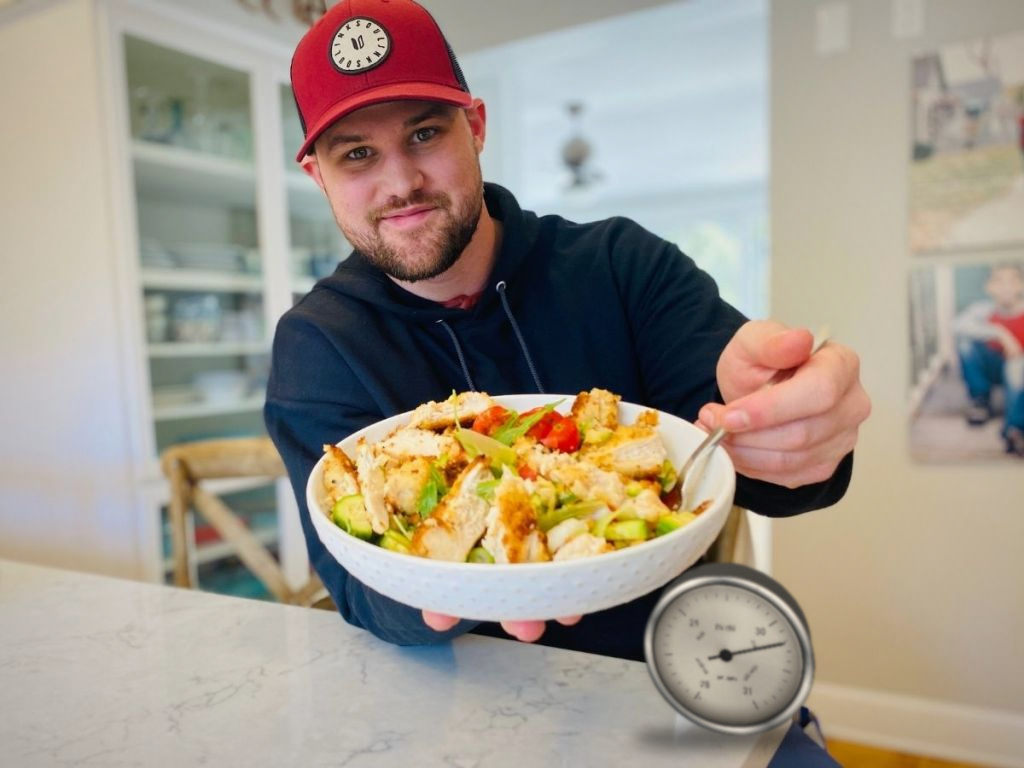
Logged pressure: **30.2** inHg
